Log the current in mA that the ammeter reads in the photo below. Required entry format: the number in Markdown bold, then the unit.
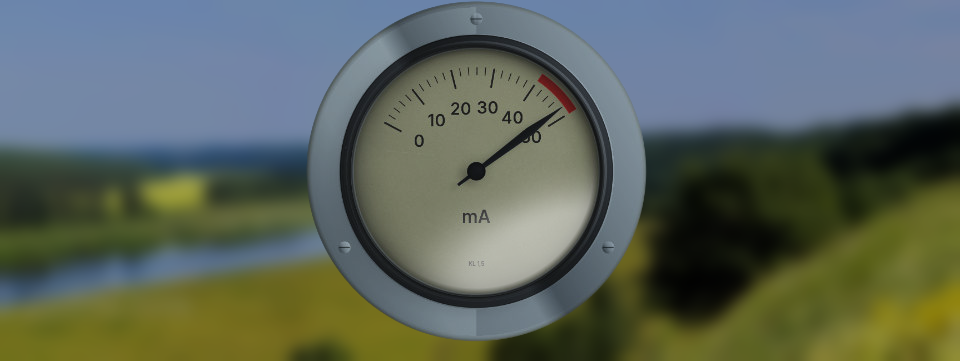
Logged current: **48** mA
